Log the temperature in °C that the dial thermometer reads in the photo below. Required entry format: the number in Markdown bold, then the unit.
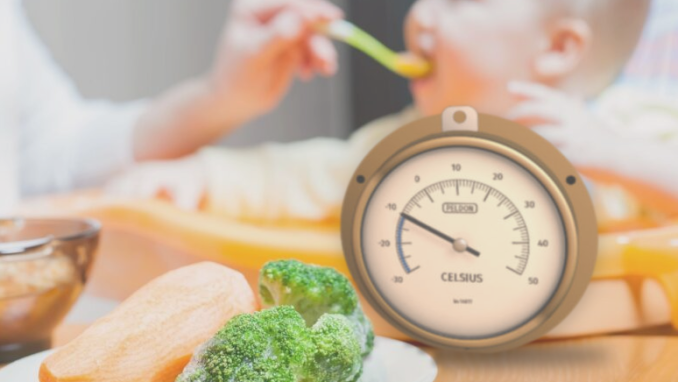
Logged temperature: **-10** °C
